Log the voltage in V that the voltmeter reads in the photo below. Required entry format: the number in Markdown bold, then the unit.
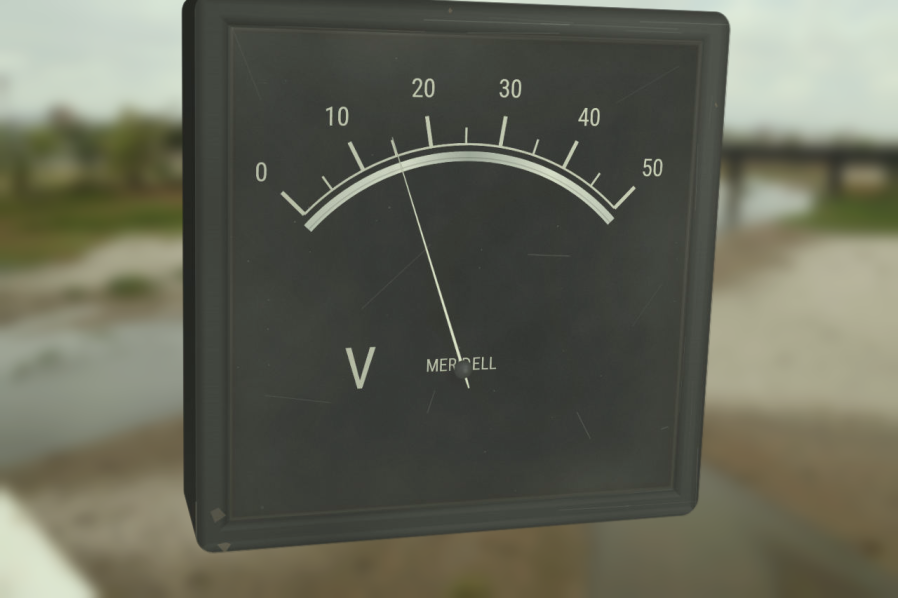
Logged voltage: **15** V
